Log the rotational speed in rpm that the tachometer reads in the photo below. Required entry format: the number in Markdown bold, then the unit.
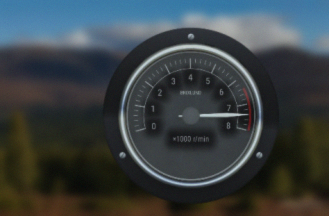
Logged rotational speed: **7400** rpm
